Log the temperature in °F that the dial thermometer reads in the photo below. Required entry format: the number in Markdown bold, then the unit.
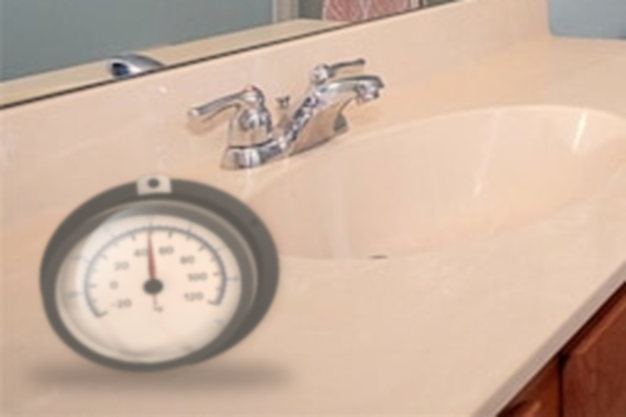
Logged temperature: **50** °F
